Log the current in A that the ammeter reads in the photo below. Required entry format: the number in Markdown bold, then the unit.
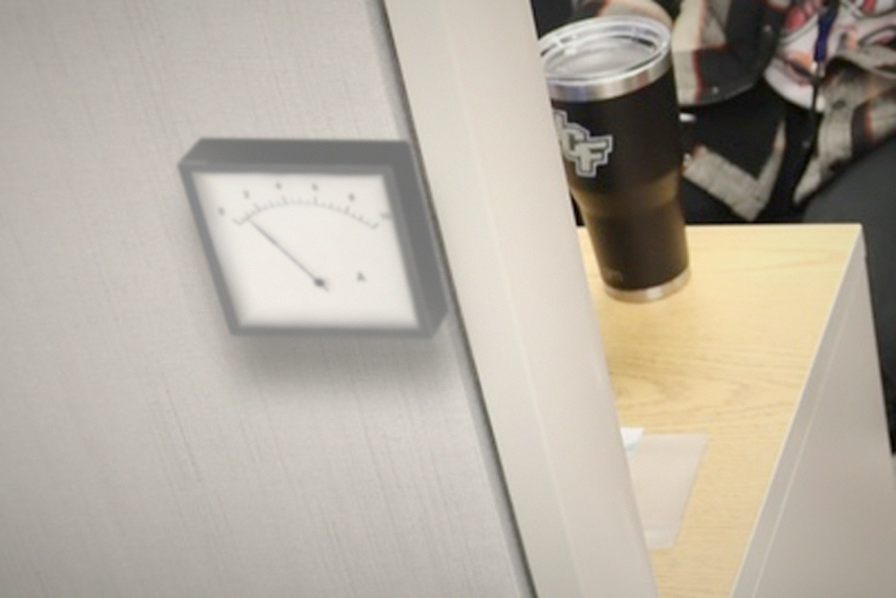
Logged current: **1** A
